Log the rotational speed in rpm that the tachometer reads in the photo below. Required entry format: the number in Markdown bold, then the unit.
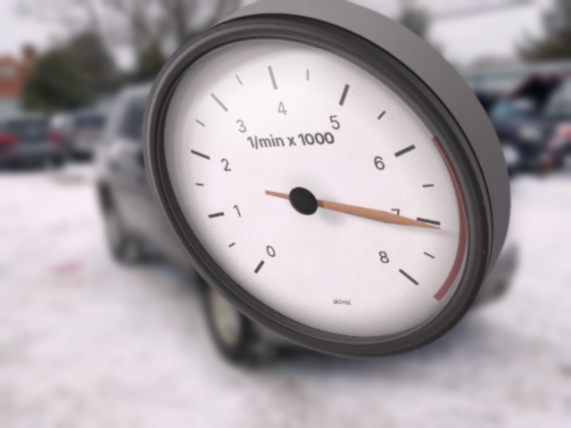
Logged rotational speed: **7000** rpm
